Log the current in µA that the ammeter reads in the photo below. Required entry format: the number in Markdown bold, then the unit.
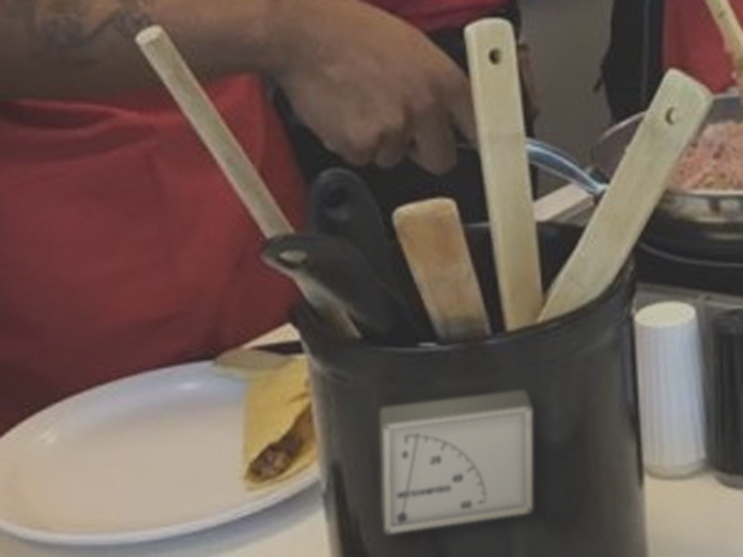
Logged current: **5** µA
